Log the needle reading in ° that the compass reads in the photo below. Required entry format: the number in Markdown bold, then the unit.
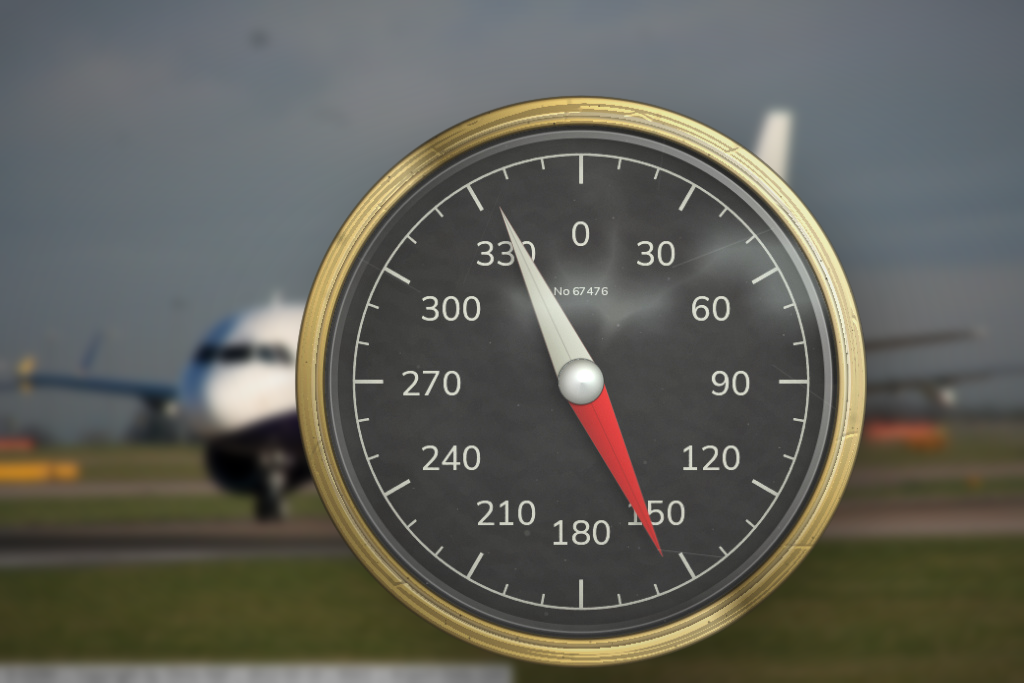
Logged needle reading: **155** °
